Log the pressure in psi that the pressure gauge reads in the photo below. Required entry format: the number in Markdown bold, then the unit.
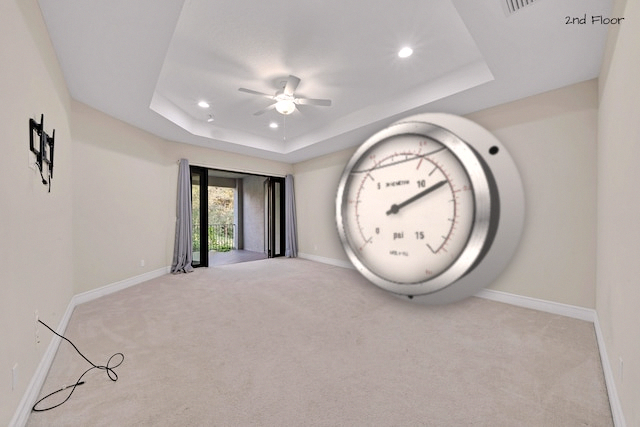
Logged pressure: **11** psi
